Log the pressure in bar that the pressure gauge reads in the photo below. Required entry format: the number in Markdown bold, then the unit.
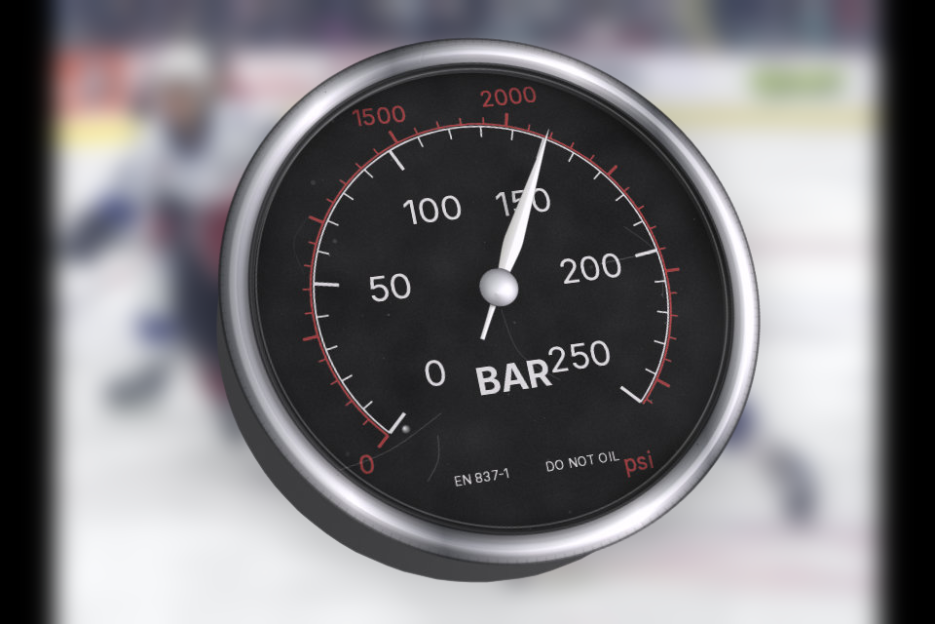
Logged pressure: **150** bar
